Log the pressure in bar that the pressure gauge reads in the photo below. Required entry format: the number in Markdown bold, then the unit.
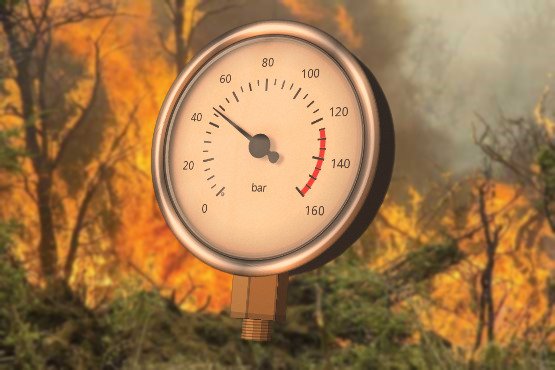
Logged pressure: **47.5** bar
